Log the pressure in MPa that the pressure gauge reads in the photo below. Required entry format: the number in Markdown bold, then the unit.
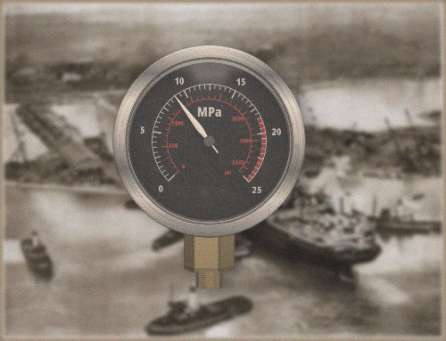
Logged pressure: **9** MPa
